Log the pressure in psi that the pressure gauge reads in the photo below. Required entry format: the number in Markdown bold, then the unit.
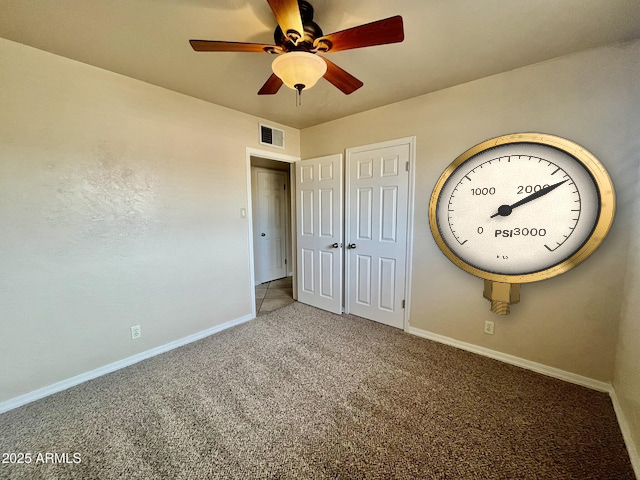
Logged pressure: **2150** psi
